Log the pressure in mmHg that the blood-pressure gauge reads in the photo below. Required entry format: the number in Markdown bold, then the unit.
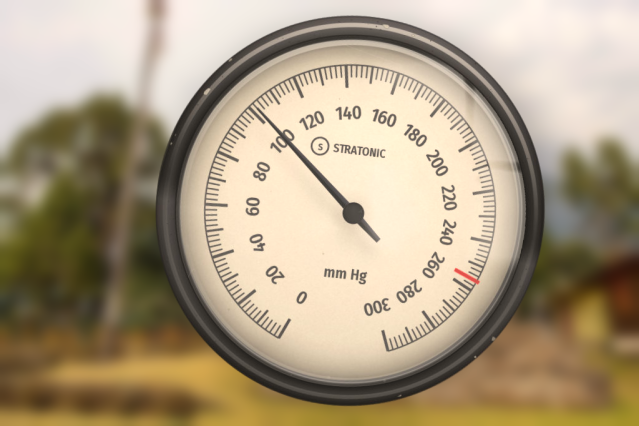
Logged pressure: **102** mmHg
